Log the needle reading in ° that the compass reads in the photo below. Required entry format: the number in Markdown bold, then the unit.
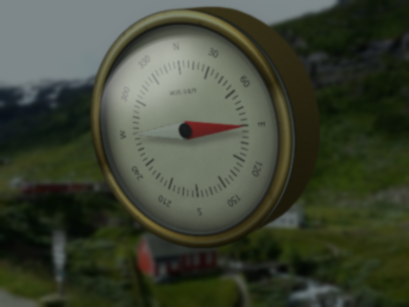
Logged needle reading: **90** °
